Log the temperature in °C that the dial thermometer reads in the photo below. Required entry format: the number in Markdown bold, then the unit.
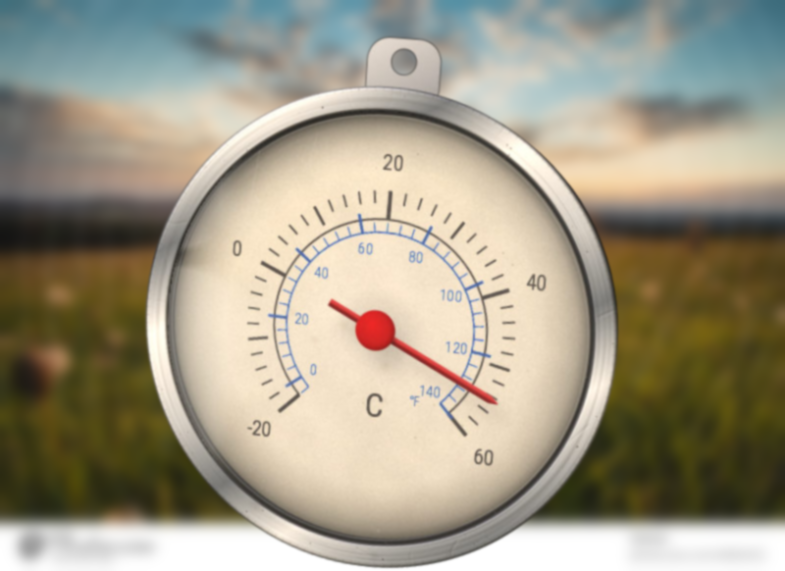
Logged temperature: **54** °C
